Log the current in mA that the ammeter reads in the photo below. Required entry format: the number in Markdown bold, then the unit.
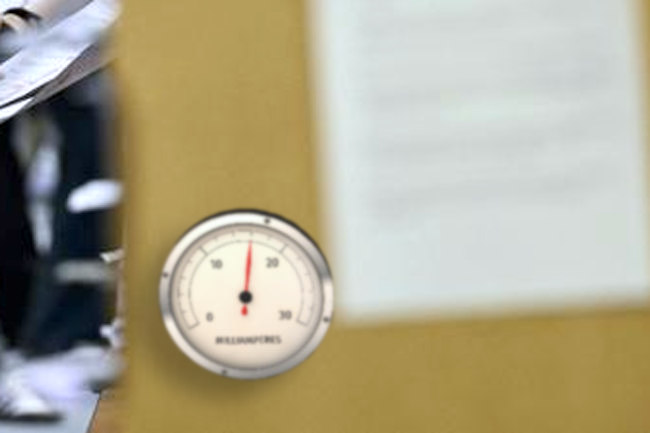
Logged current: **16** mA
